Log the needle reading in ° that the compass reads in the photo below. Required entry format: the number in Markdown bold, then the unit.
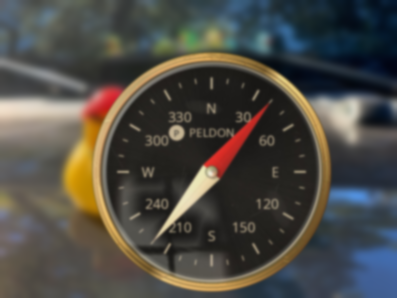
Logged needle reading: **40** °
